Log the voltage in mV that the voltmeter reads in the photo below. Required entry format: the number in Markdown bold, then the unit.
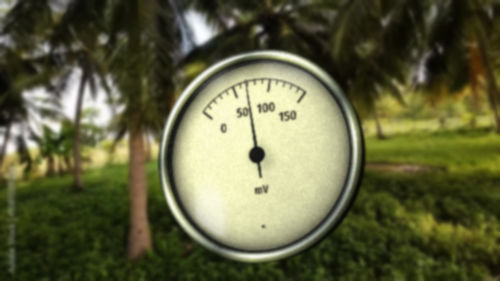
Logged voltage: **70** mV
